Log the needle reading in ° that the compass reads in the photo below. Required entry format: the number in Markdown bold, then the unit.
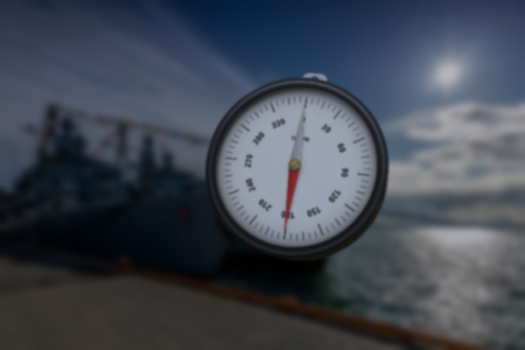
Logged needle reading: **180** °
